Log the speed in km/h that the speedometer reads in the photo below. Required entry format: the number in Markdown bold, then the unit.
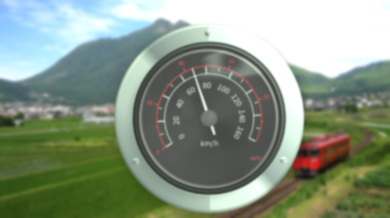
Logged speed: **70** km/h
